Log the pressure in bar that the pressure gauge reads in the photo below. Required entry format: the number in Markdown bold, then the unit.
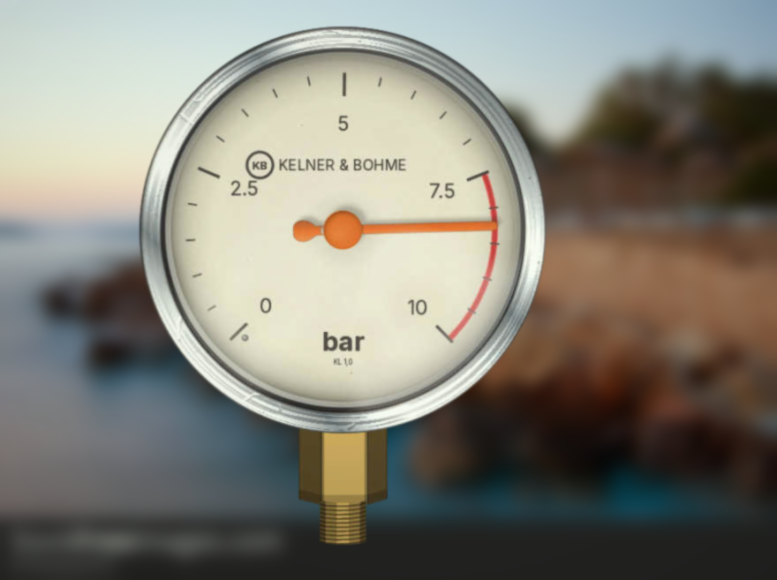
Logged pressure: **8.25** bar
